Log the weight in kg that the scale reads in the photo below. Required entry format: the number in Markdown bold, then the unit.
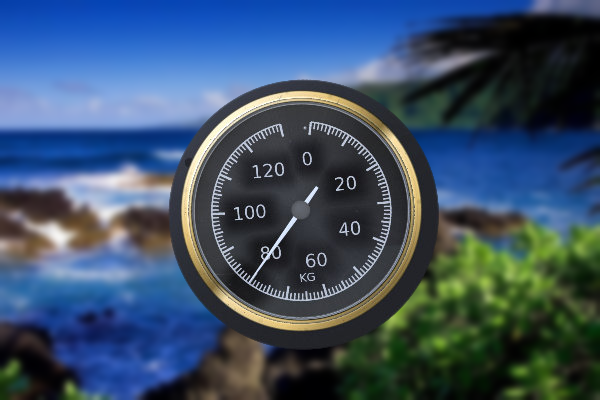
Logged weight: **80** kg
